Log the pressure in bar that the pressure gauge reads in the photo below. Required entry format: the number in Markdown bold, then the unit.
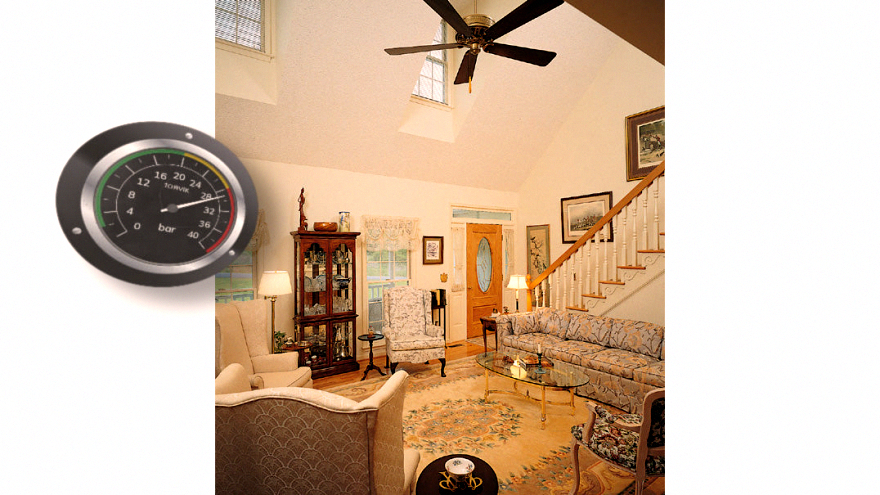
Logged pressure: **29** bar
